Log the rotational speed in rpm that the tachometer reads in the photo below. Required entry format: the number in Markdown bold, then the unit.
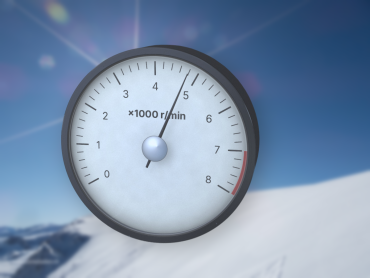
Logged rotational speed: **4800** rpm
